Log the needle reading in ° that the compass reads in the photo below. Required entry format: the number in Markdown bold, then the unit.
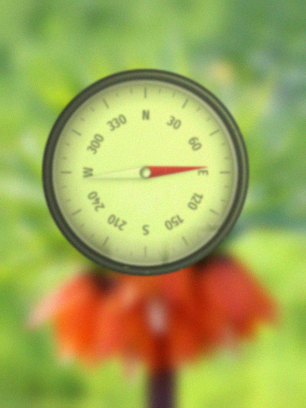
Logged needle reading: **85** °
